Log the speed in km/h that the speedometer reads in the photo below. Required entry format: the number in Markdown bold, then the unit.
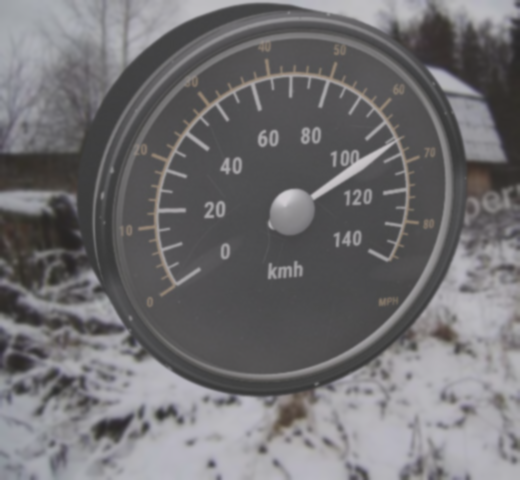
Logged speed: **105** km/h
